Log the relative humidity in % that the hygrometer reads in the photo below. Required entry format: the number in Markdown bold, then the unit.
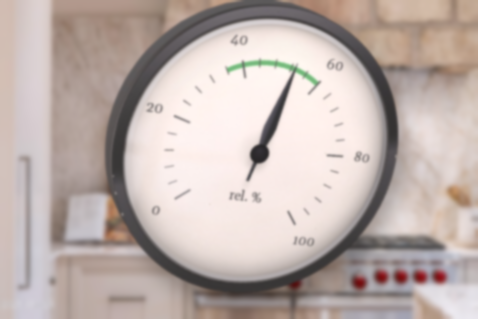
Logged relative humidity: **52** %
